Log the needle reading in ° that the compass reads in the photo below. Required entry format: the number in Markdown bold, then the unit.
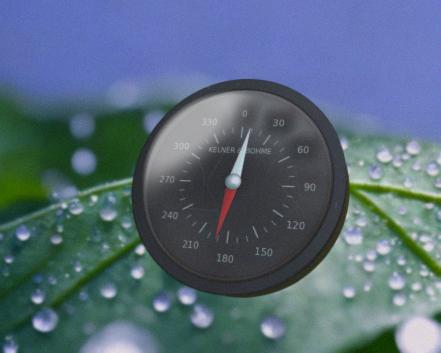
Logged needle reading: **190** °
